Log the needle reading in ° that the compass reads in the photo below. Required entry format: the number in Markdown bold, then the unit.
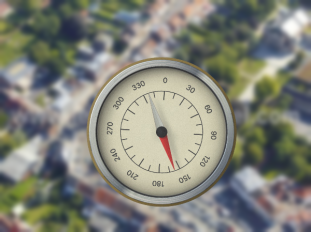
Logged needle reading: **157.5** °
